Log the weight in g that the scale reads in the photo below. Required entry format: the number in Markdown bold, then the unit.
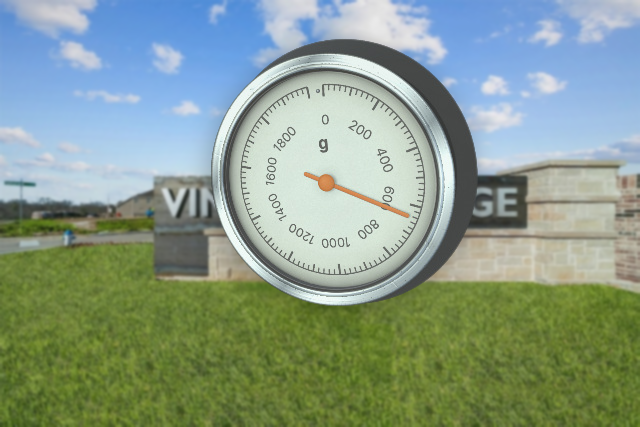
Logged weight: **640** g
